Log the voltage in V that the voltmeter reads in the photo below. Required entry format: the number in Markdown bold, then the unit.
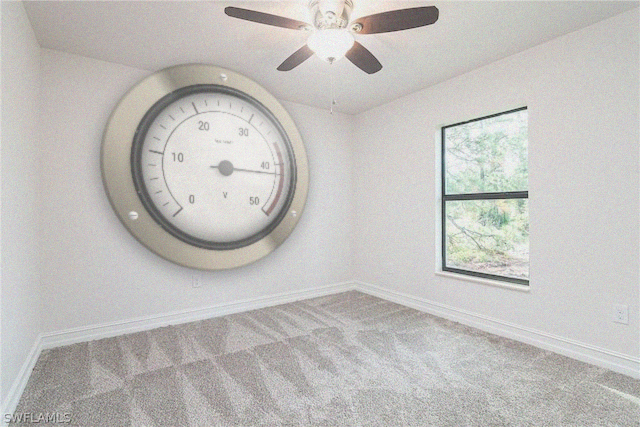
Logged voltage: **42** V
